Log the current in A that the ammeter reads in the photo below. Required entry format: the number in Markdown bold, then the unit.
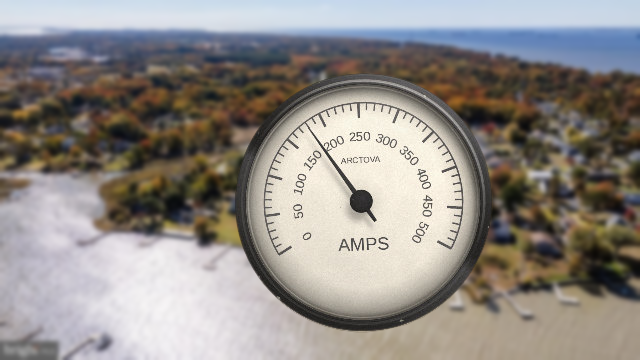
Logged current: **180** A
